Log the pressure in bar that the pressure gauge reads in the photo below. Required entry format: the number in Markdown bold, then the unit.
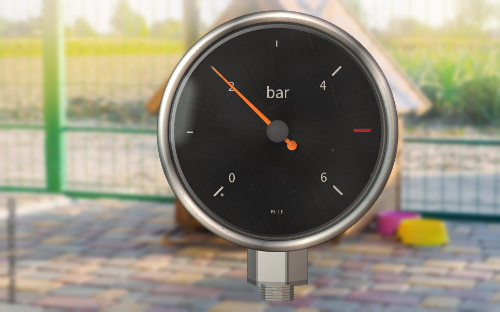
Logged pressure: **2** bar
